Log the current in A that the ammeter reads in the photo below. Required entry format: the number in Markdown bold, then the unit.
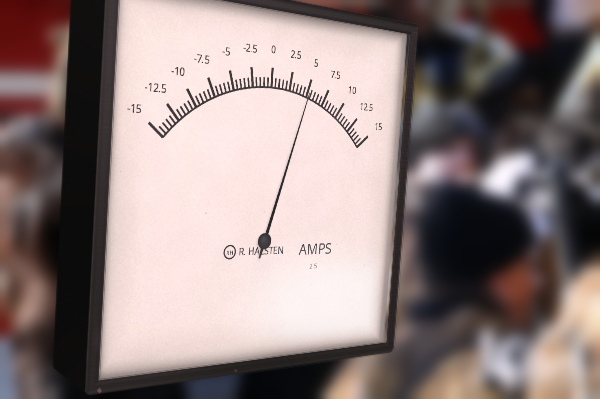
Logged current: **5** A
